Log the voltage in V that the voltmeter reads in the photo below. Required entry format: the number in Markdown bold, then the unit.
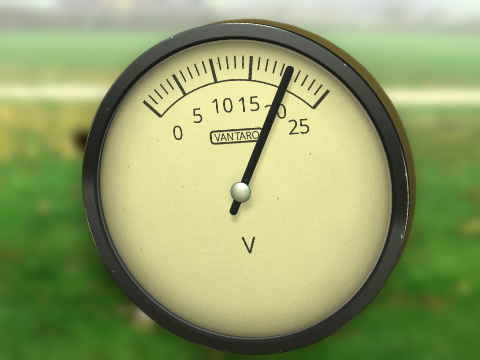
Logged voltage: **20** V
